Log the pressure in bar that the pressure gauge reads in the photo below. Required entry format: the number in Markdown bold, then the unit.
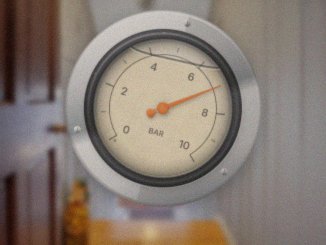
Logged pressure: **7** bar
